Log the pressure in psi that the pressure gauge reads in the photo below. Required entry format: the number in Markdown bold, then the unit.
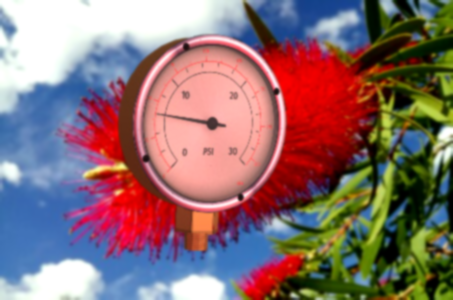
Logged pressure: **6** psi
